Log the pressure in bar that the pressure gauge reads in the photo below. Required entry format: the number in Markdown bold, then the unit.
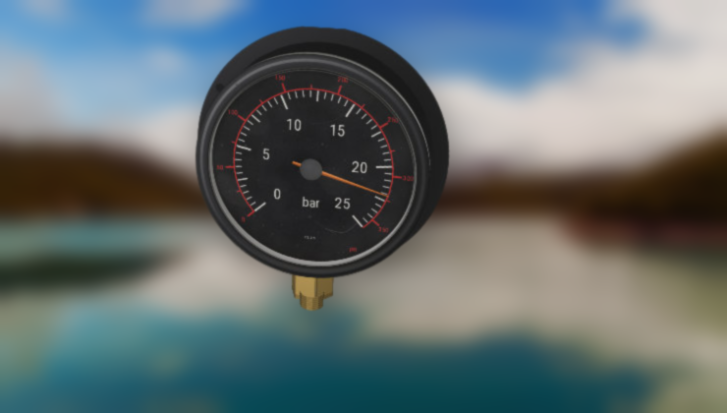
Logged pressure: **22** bar
